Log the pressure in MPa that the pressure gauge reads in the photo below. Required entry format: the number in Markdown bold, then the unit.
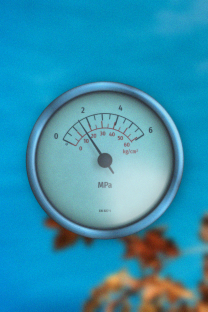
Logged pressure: **1.5** MPa
